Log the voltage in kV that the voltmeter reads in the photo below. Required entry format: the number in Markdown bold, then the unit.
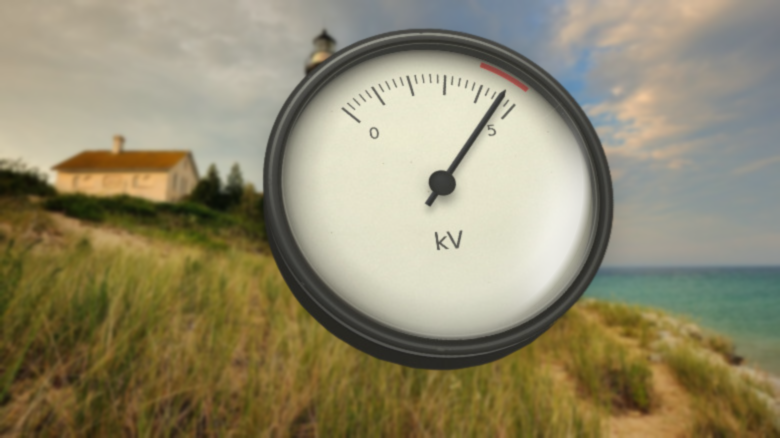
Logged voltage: **4.6** kV
